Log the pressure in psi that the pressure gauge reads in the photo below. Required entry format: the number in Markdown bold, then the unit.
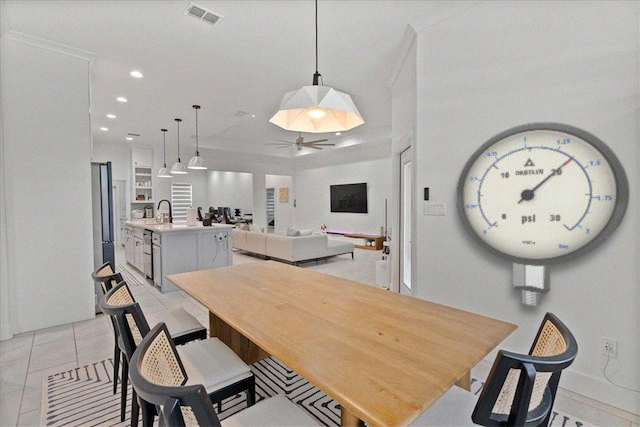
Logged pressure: **20** psi
